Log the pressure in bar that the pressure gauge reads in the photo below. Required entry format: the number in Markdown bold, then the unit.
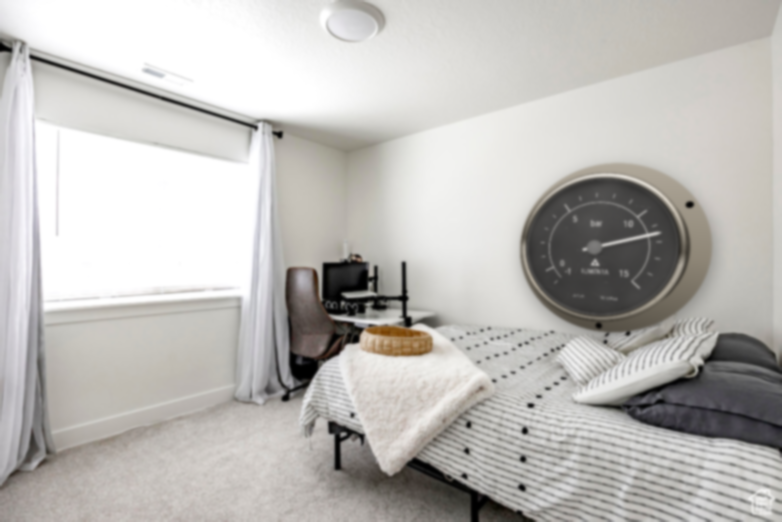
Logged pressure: **11.5** bar
